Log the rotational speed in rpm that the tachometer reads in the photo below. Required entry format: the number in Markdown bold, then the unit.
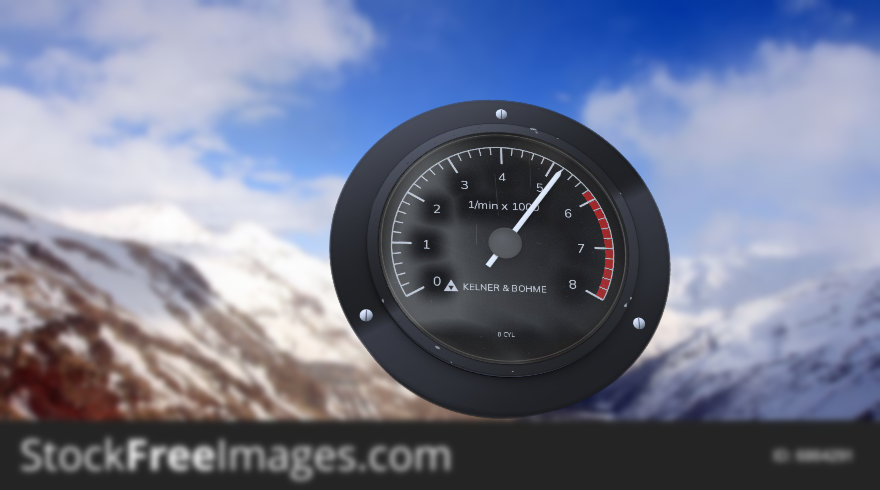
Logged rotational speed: **5200** rpm
